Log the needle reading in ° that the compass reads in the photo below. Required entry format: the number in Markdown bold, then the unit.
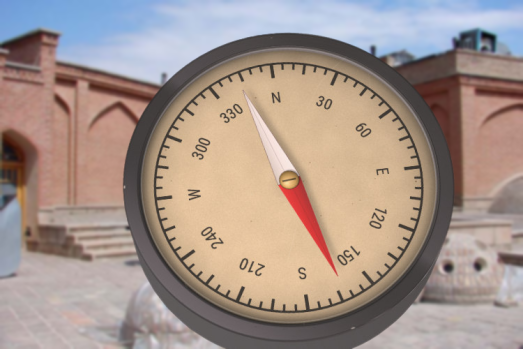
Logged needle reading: **162.5** °
